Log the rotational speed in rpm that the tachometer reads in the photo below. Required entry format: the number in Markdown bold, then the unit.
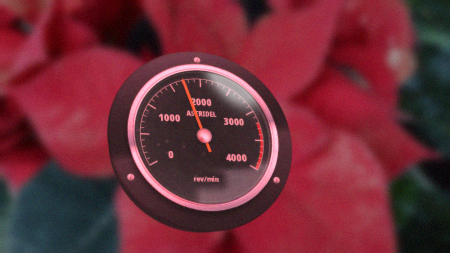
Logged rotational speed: **1700** rpm
